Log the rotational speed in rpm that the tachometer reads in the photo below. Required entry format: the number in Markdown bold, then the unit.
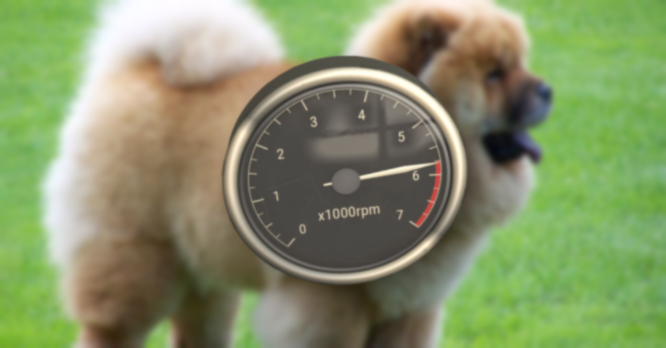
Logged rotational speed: **5750** rpm
